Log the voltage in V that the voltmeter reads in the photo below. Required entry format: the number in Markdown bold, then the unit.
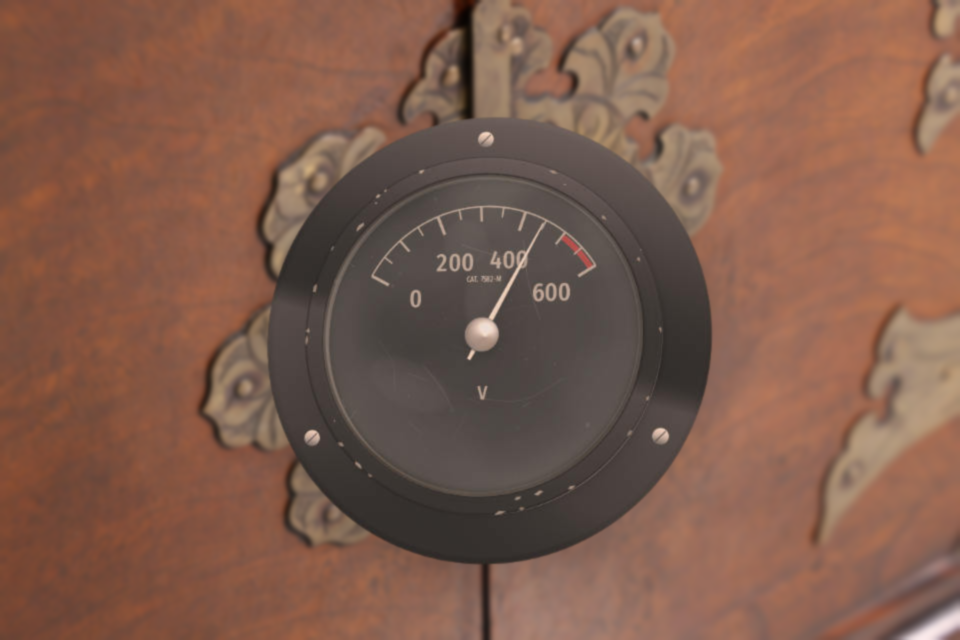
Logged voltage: **450** V
